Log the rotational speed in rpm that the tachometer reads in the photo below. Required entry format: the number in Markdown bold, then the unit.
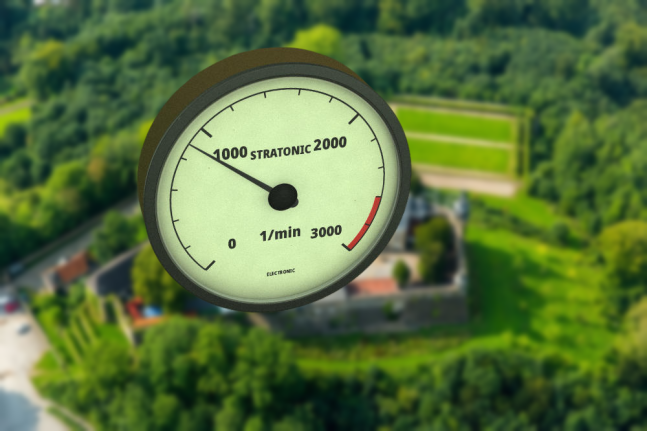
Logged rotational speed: **900** rpm
